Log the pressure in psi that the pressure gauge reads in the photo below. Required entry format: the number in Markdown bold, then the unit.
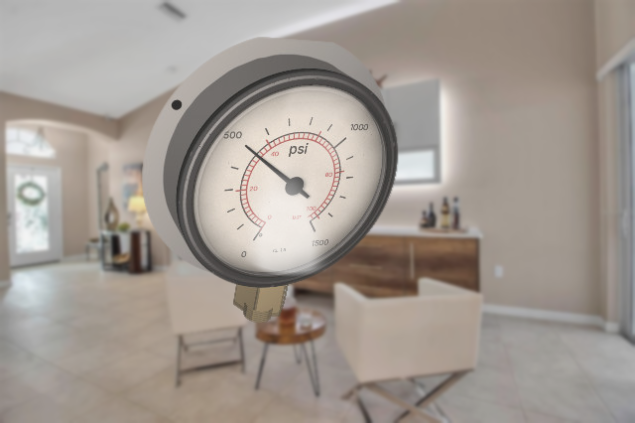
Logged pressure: **500** psi
